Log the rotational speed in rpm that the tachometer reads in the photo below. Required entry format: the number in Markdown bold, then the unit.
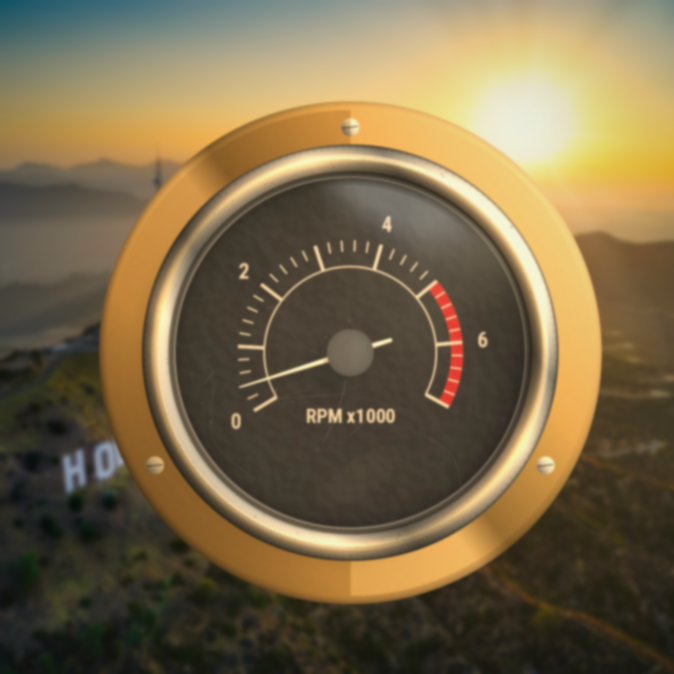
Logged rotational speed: **400** rpm
